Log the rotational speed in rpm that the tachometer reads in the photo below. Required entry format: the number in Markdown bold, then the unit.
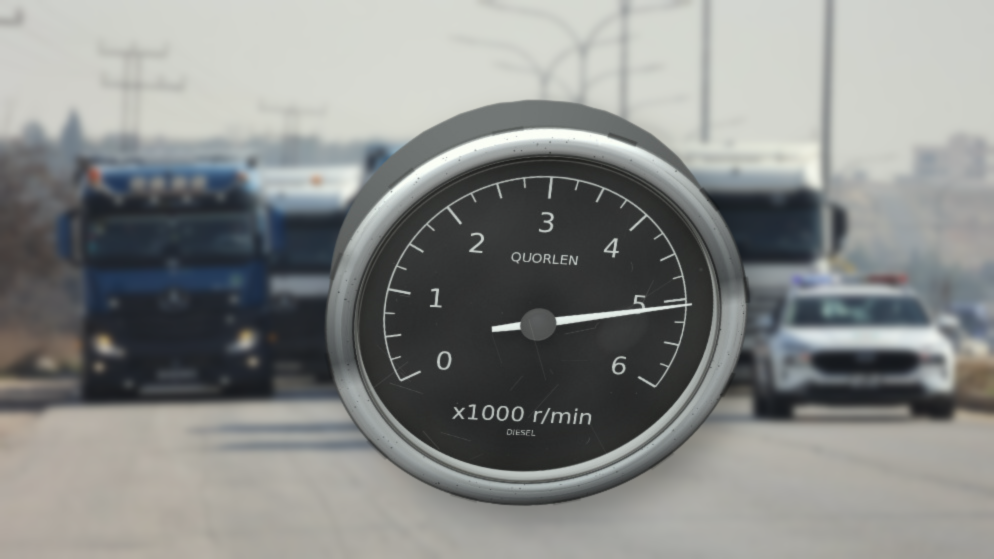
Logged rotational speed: **5000** rpm
